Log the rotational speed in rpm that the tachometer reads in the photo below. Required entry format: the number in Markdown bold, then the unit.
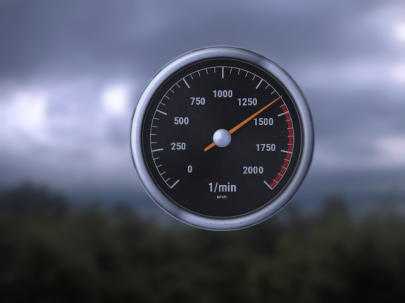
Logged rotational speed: **1400** rpm
